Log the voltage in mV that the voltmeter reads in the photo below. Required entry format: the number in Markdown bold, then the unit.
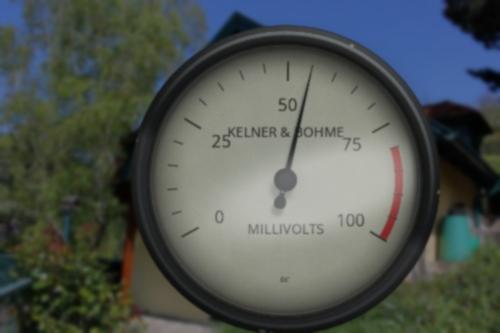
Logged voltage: **55** mV
